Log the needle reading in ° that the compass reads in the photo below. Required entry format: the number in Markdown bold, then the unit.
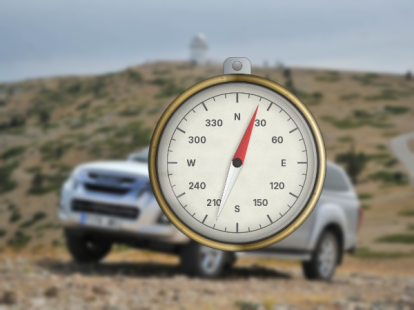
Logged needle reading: **20** °
